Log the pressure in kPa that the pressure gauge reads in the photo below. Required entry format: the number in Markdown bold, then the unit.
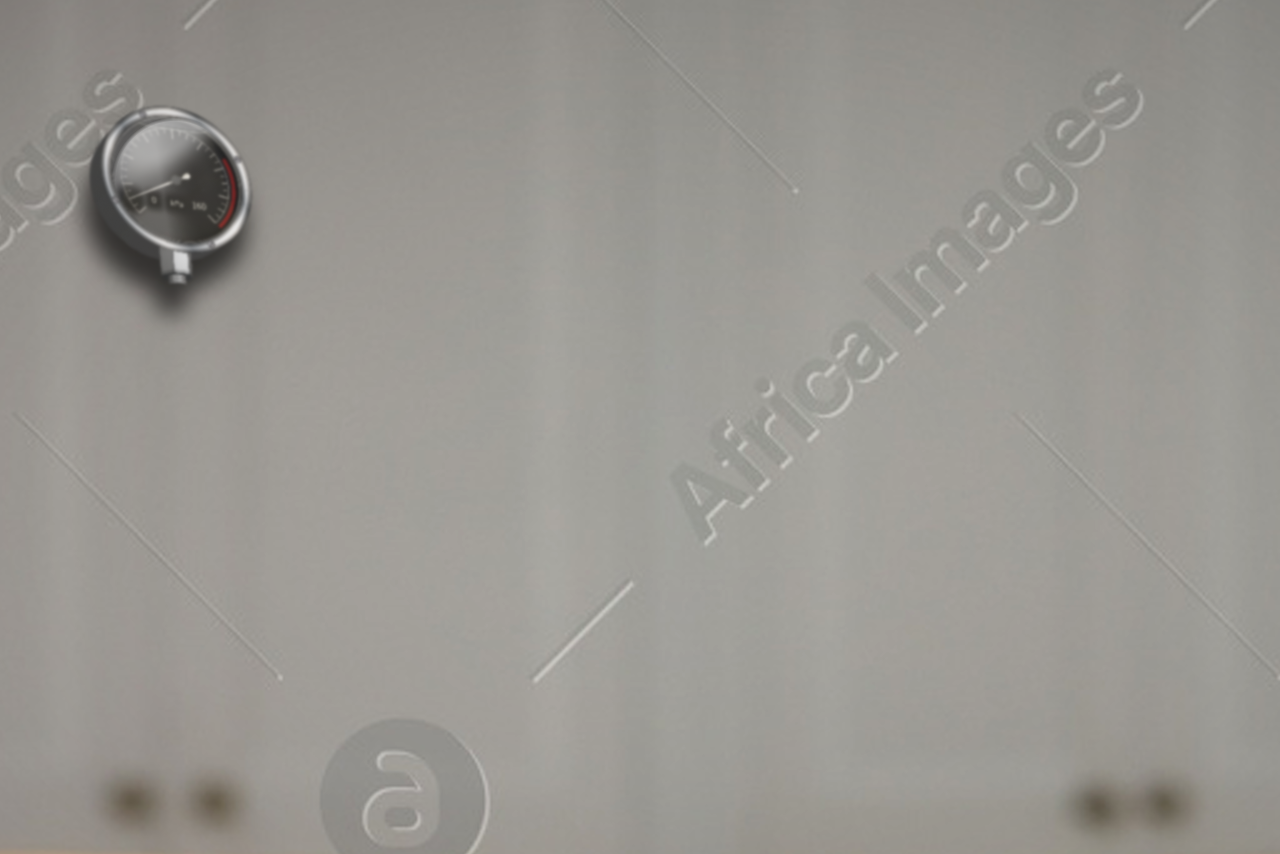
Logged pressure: **10** kPa
